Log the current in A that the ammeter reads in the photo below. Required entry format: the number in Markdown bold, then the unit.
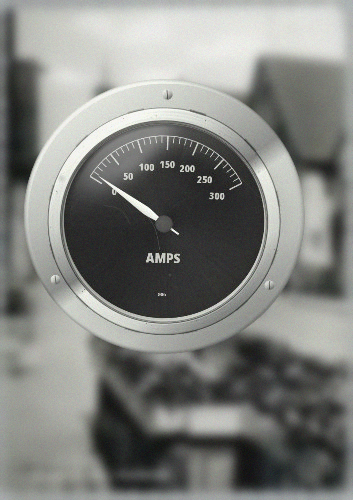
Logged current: **10** A
